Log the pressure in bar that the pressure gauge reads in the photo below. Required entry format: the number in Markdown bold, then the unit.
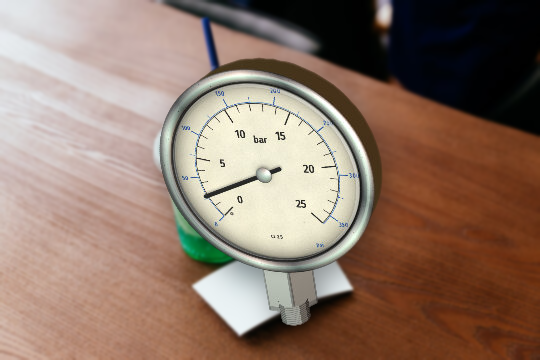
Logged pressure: **2** bar
